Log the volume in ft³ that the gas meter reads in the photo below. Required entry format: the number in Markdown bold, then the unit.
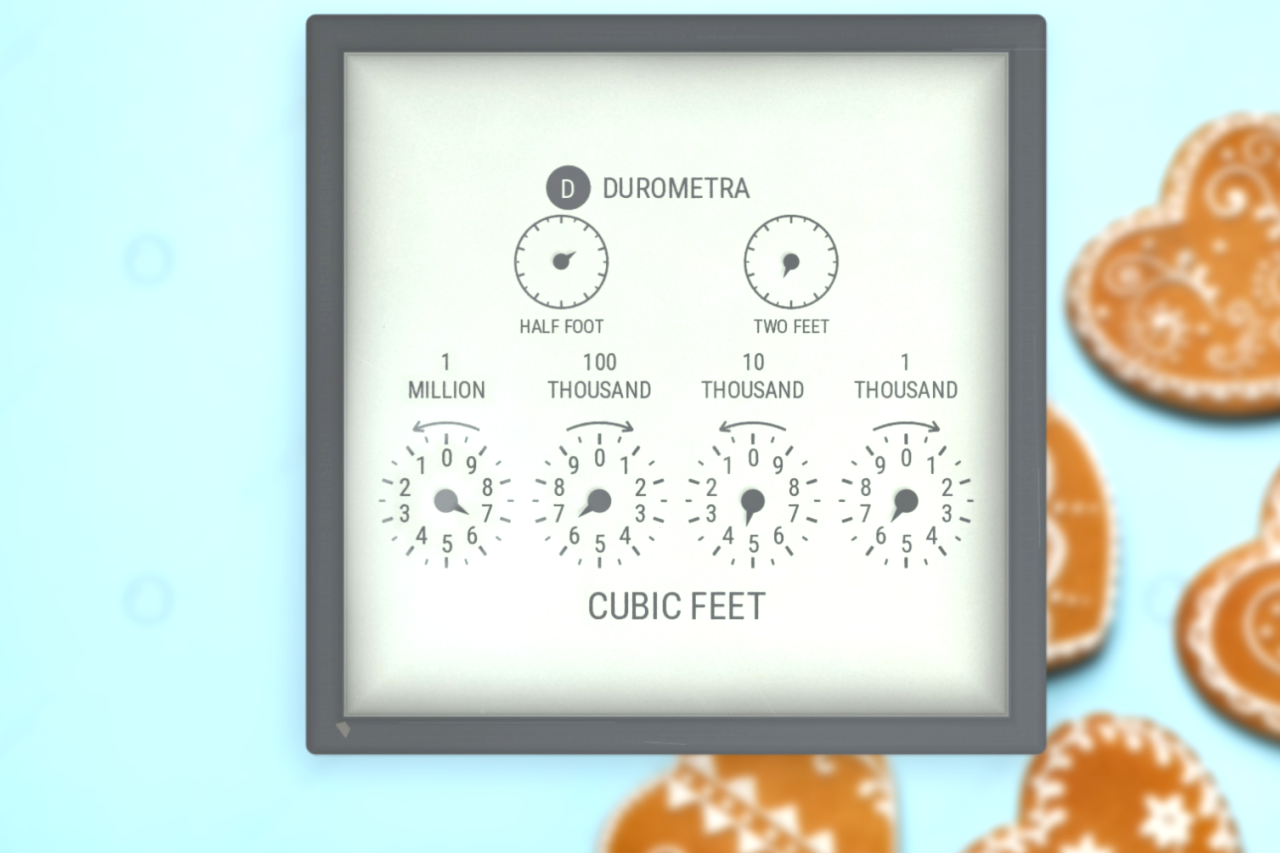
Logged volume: **664600** ft³
